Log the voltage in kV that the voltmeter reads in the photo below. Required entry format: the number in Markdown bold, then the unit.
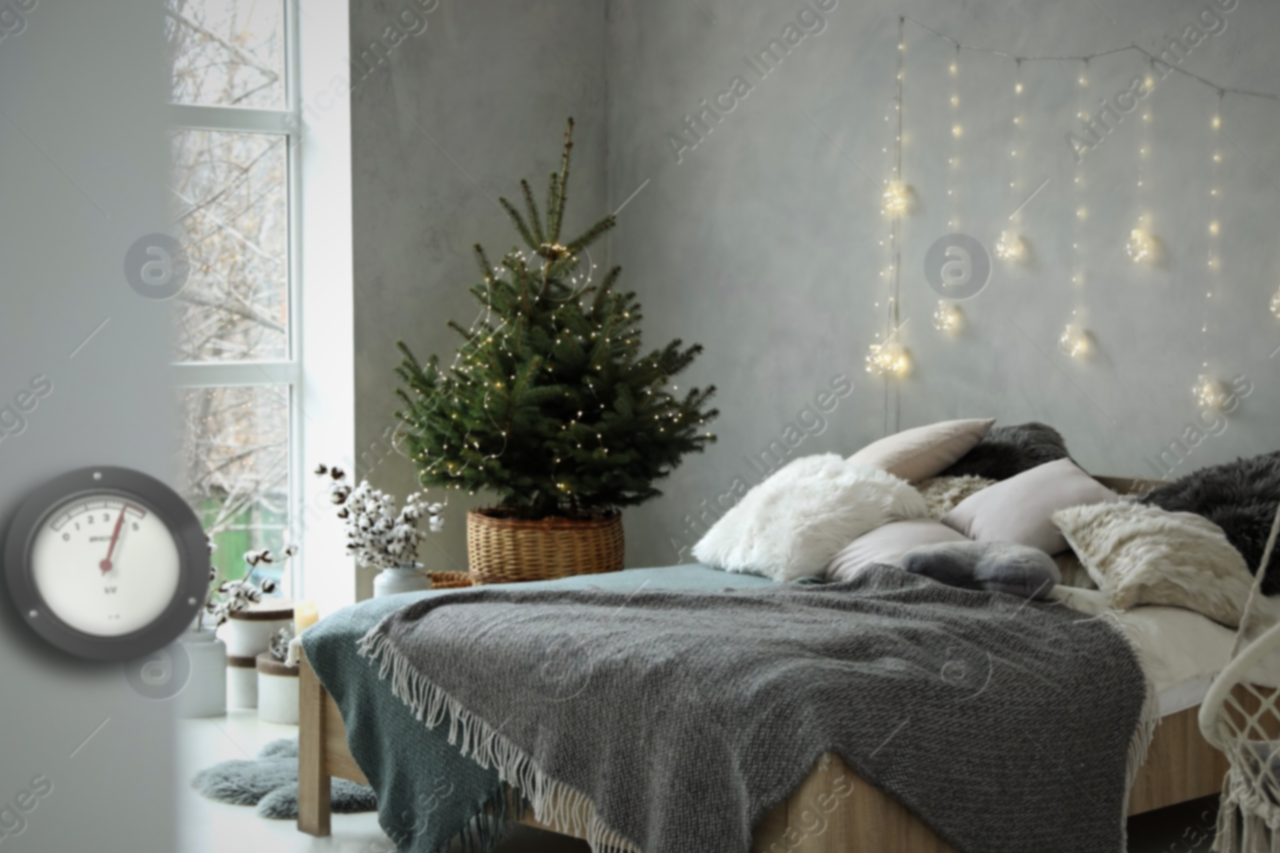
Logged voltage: **4** kV
